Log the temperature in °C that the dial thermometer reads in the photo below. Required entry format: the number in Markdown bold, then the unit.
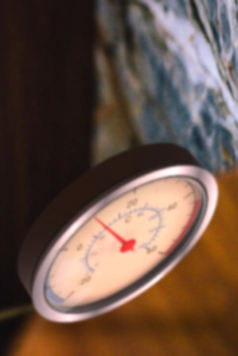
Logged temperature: **10** °C
